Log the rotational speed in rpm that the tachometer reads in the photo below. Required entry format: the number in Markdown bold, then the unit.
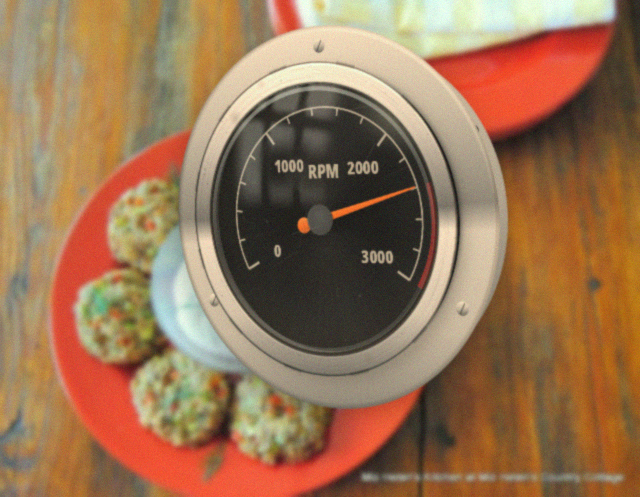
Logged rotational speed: **2400** rpm
